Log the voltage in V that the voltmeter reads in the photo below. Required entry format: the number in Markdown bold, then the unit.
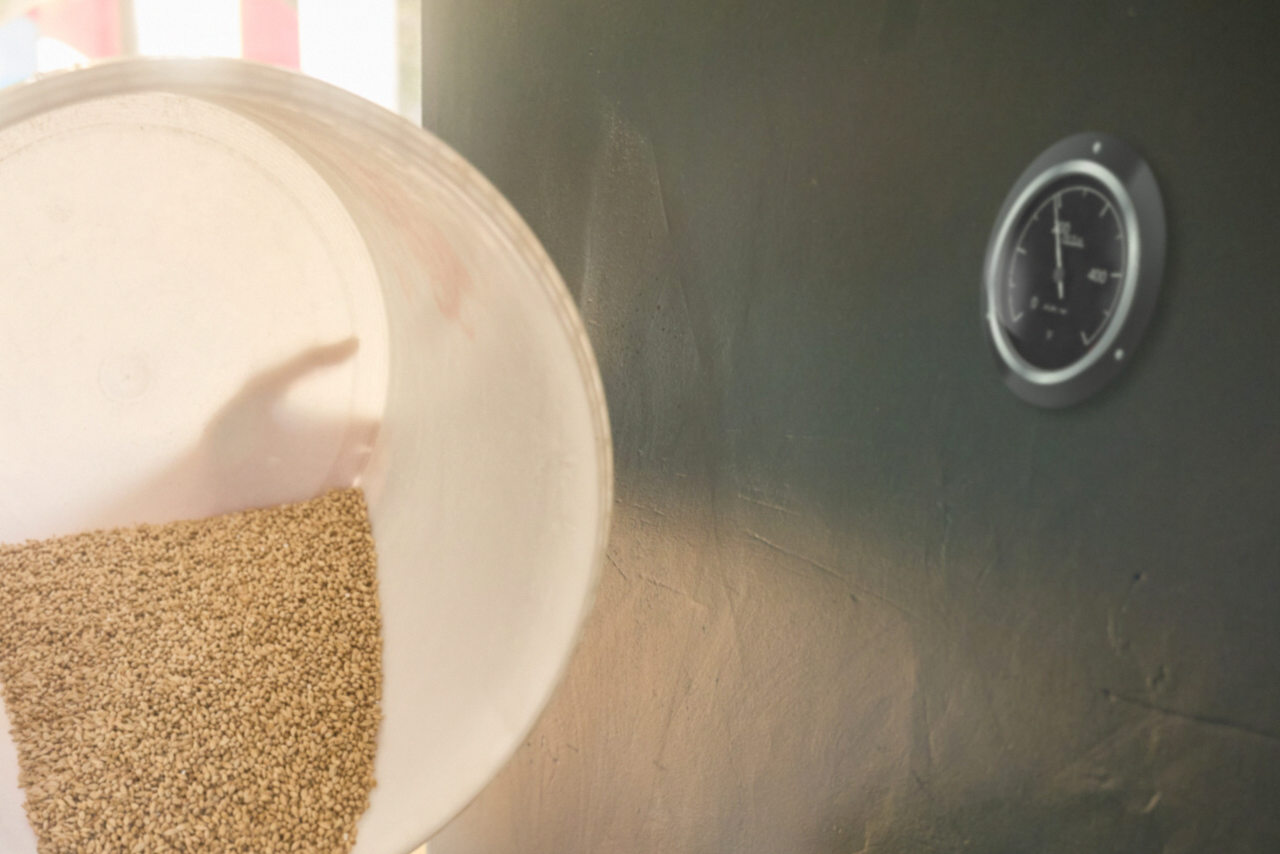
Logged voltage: **200** V
